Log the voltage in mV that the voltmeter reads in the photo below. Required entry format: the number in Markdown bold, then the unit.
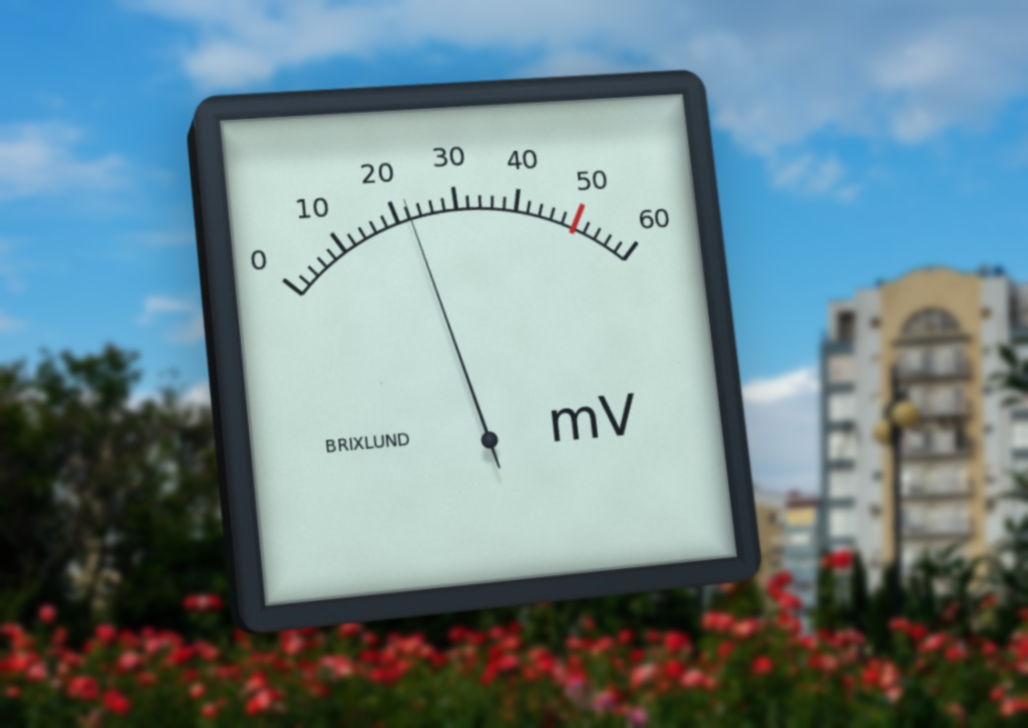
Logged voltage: **22** mV
